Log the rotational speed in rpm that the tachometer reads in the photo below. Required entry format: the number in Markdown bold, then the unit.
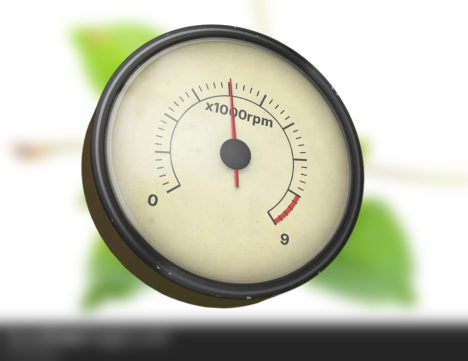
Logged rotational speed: **4000** rpm
